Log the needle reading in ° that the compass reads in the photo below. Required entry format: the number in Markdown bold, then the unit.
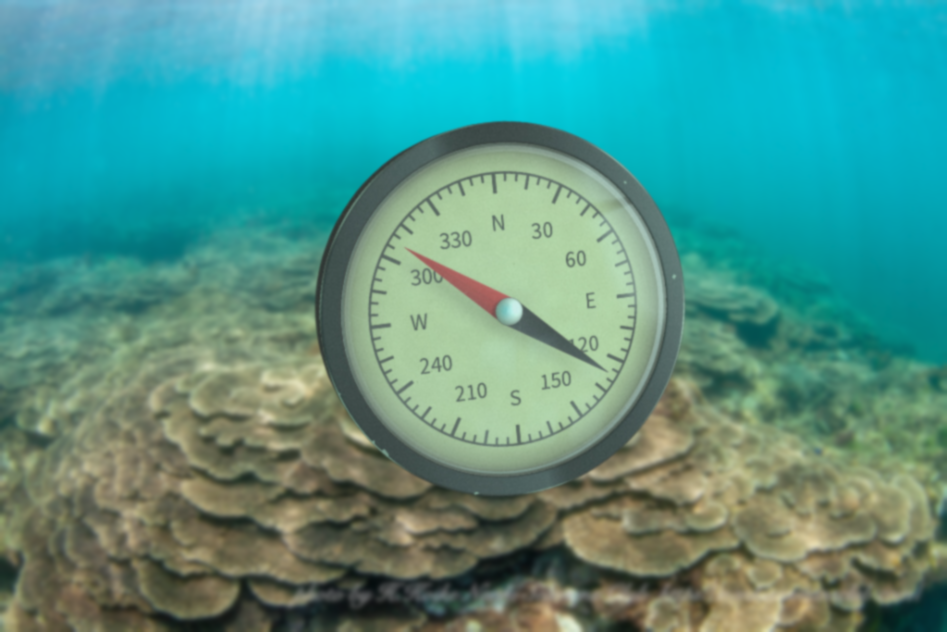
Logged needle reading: **307.5** °
